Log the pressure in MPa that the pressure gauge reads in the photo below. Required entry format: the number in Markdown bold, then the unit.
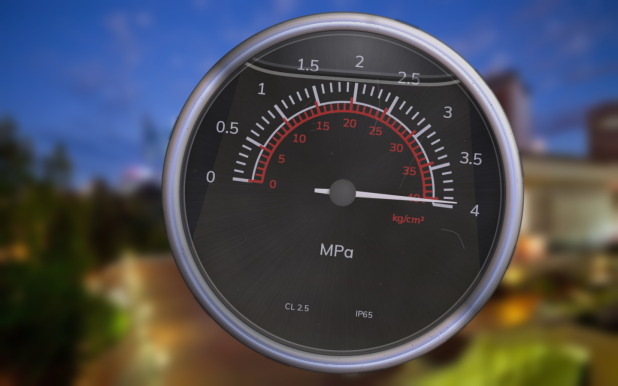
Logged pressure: **3.95** MPa
